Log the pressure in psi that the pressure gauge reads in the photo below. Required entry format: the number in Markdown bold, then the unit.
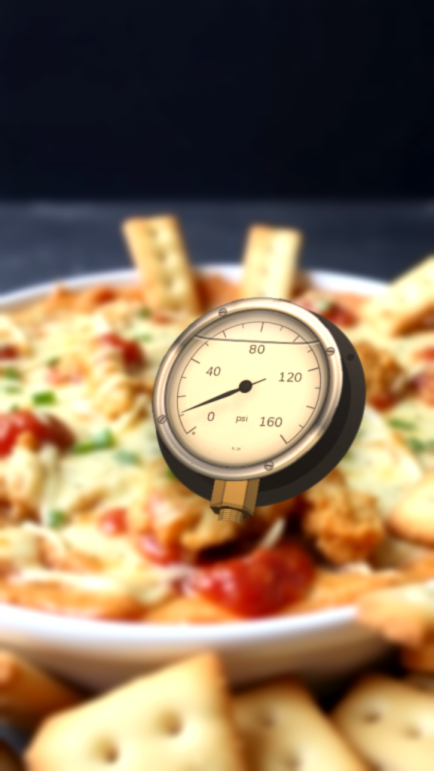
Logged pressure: **10** psi
